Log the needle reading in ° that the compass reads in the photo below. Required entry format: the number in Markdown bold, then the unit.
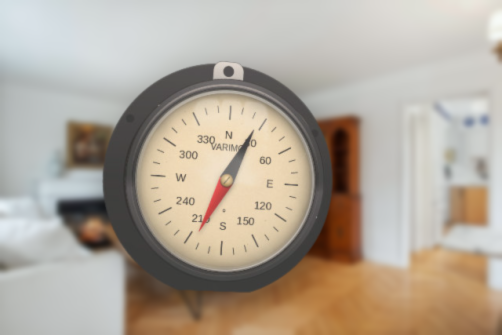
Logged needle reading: **205** °
